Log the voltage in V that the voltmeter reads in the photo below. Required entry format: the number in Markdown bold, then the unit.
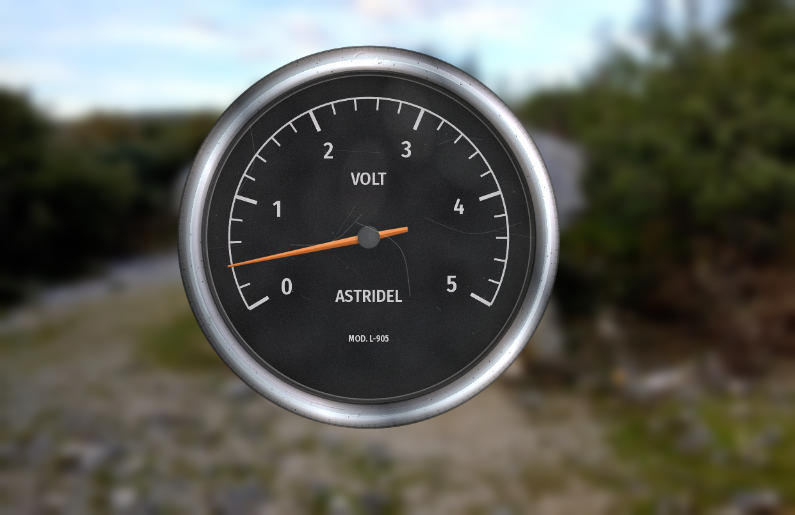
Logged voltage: **0.4** V
